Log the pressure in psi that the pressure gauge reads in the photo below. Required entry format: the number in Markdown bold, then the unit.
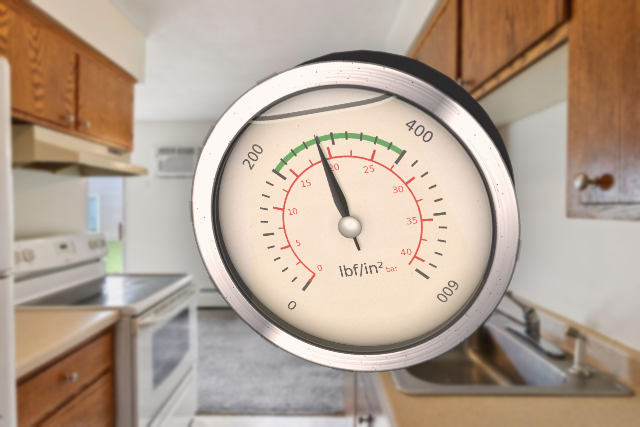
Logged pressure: **280** psi
